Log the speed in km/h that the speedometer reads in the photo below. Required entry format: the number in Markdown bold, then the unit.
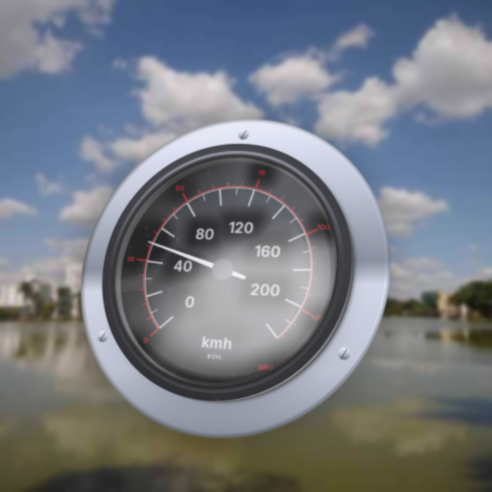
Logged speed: **50** km/h
